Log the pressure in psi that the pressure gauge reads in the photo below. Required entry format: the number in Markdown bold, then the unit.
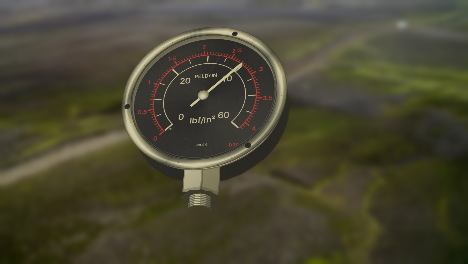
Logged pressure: **40** psi
